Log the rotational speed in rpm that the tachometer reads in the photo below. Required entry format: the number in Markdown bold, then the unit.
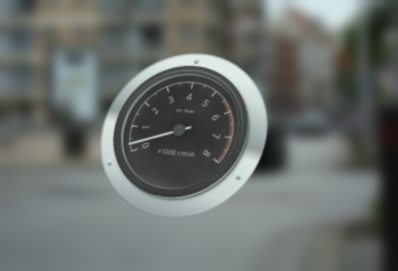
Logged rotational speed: **250** rpm
